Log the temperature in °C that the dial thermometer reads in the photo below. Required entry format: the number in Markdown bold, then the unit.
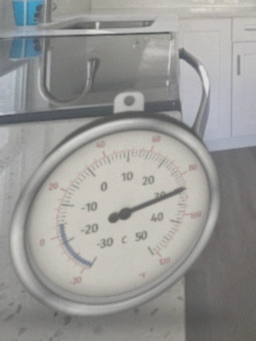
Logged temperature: **30** °C
